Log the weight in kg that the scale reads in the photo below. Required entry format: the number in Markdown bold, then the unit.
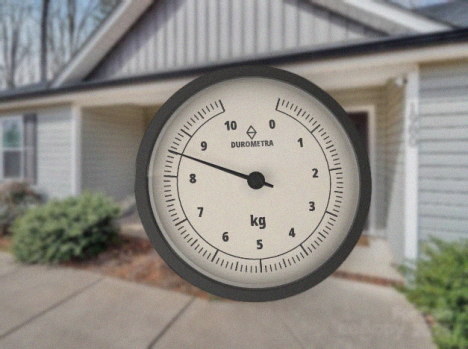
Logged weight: **8.5** kg
